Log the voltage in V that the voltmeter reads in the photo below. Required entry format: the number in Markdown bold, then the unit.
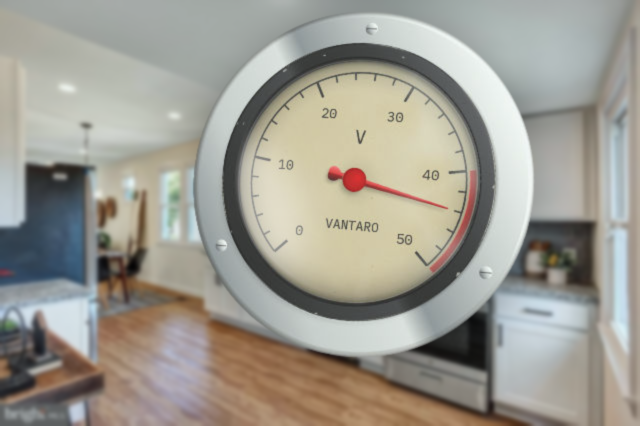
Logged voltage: **44** V
